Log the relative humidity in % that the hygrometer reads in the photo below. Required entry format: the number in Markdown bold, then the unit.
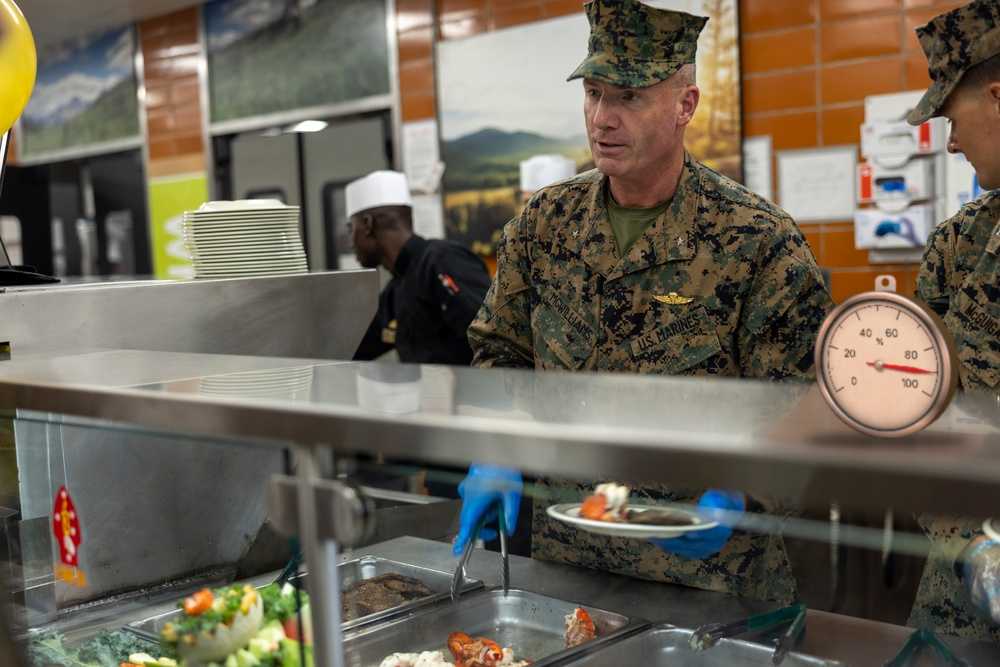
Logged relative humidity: **90** %
